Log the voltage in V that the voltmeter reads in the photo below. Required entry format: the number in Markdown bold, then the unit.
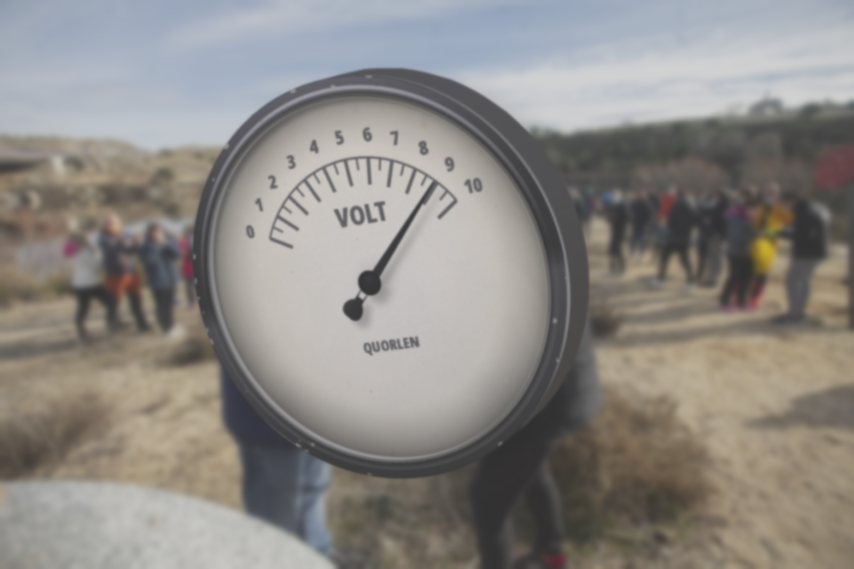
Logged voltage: **9** V
